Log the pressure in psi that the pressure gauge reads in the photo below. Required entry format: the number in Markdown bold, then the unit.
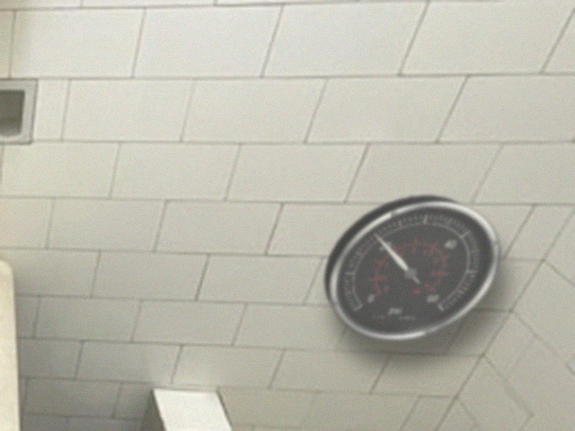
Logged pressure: **20** psi
